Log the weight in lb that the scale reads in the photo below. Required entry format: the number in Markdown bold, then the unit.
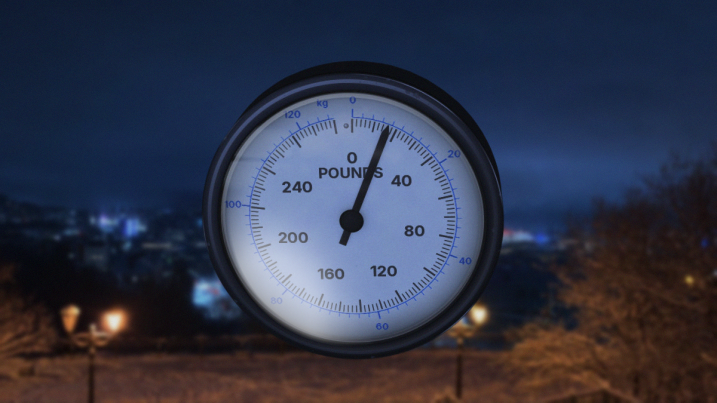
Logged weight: **16** lb
